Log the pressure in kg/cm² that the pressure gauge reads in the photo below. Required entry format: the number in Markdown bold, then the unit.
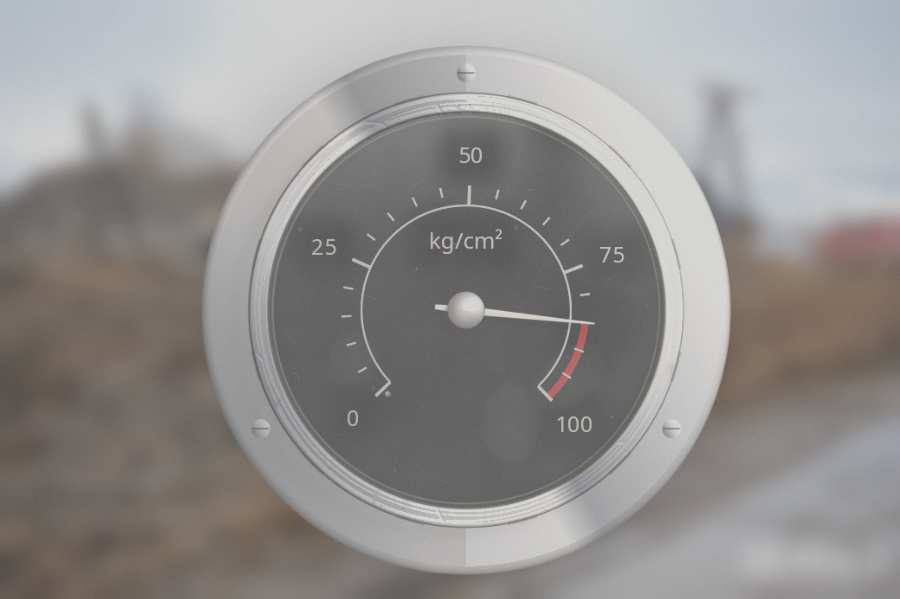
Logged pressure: **85** kg/cm²
